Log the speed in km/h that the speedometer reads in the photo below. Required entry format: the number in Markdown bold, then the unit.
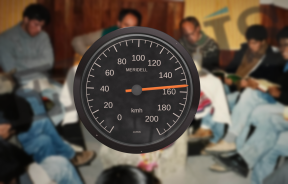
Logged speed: **155** km/h
